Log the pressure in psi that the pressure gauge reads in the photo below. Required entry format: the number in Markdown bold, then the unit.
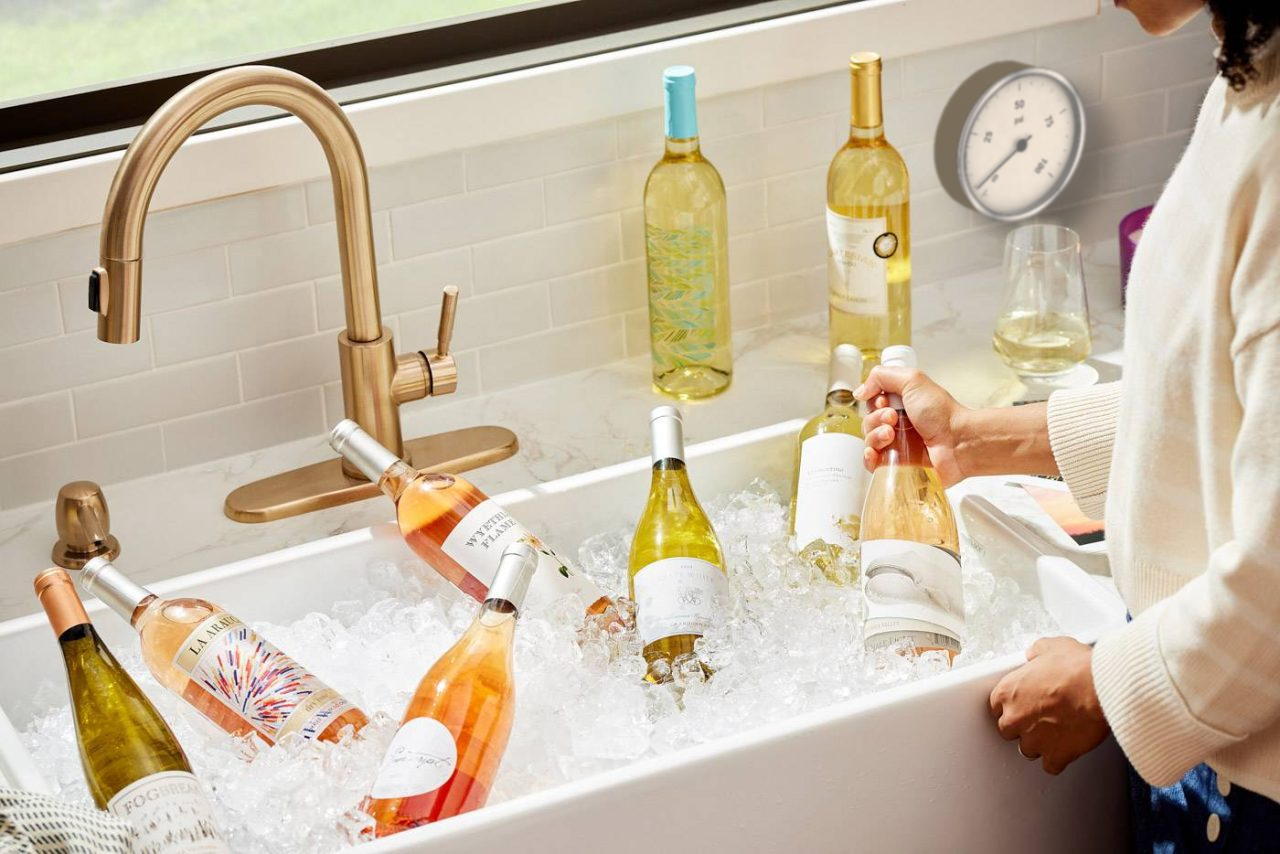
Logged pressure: **5** psi
